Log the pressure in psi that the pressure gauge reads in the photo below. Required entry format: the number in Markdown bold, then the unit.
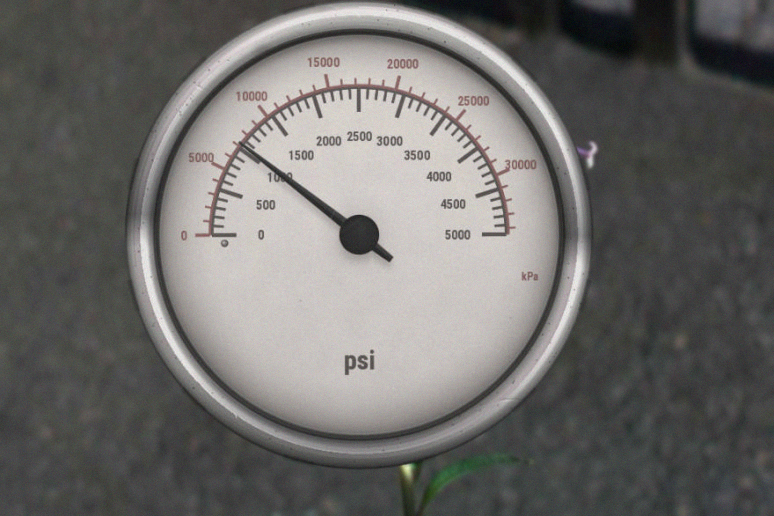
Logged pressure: **1050** psi
